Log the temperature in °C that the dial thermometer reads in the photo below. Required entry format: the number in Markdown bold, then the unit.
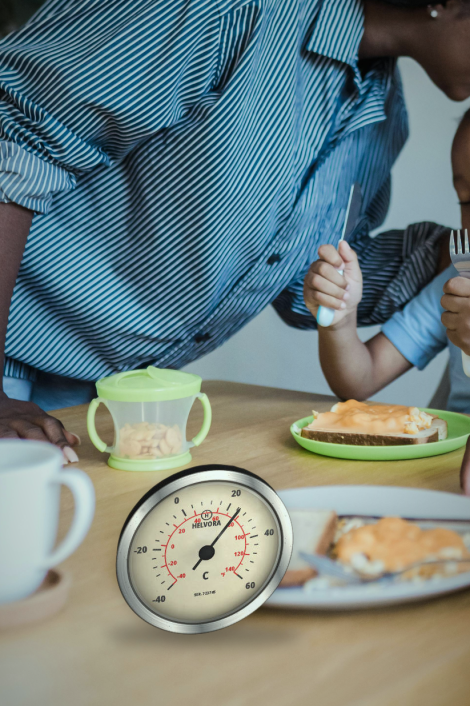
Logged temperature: **24** °C
